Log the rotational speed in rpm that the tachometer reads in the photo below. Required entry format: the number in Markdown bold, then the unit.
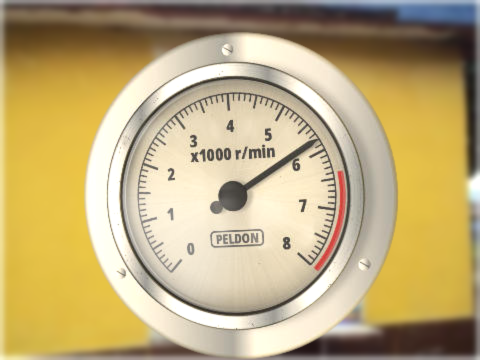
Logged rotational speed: **5800** rpm
